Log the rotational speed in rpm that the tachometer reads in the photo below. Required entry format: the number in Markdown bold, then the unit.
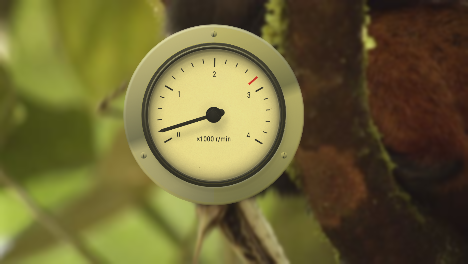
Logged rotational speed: **200** rpm
